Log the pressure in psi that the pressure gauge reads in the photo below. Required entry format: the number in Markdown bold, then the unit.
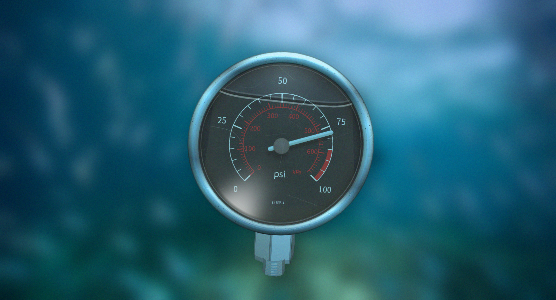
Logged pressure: **77.5** psi
